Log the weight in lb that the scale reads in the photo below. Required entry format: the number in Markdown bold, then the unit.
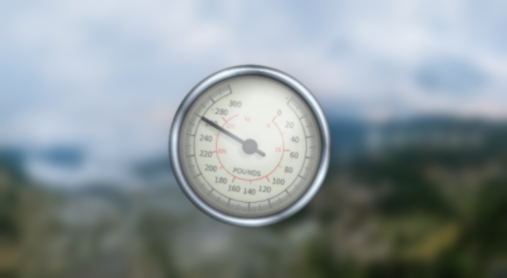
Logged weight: **260** lb
